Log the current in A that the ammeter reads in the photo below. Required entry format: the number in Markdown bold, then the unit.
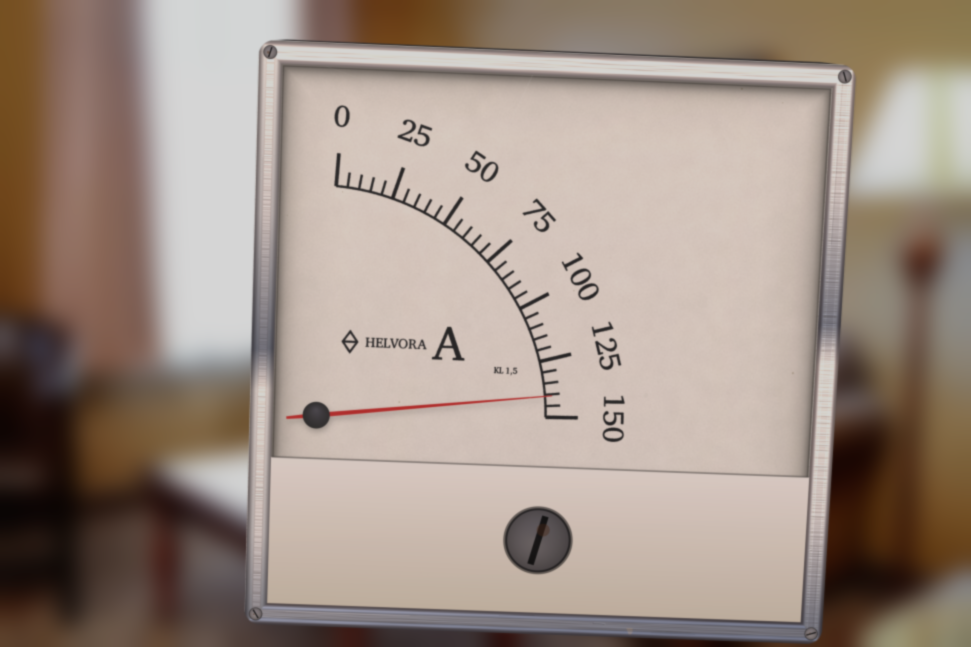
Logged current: **140** A
